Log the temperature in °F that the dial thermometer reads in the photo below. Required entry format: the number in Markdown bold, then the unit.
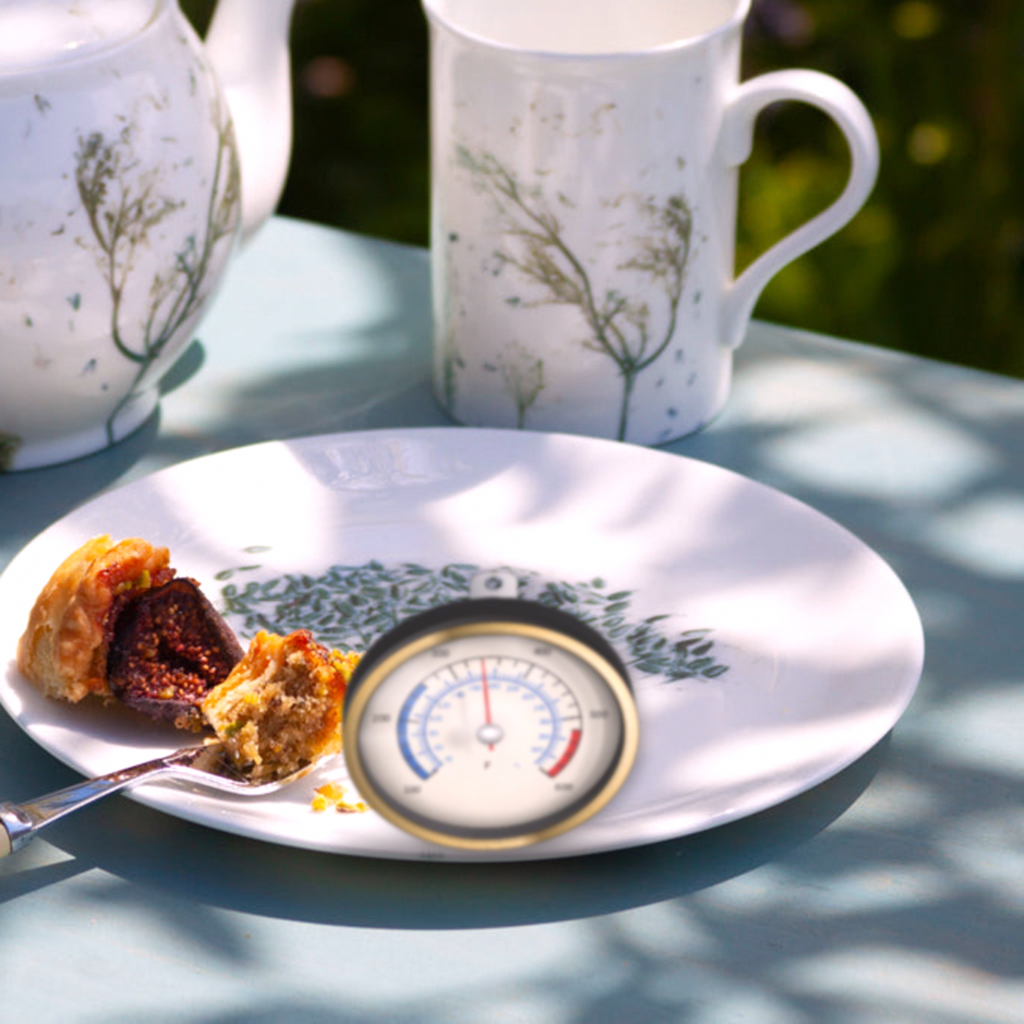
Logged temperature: **340** °F
